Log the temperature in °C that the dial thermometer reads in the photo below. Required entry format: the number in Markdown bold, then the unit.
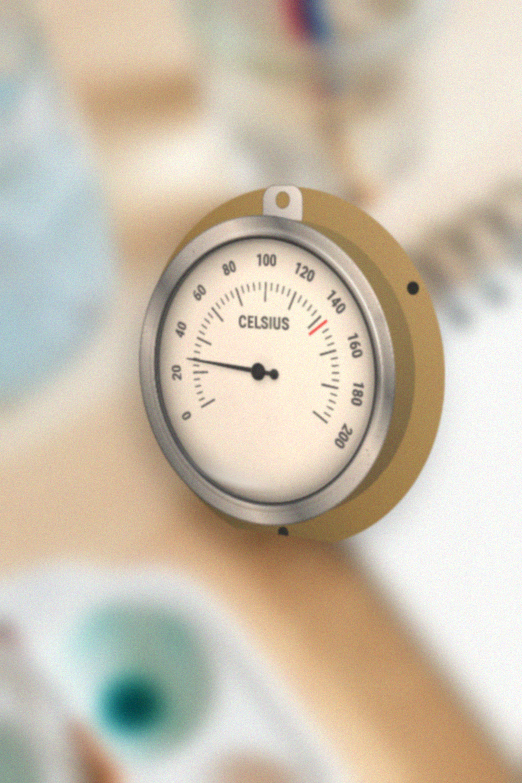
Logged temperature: **28** °C
